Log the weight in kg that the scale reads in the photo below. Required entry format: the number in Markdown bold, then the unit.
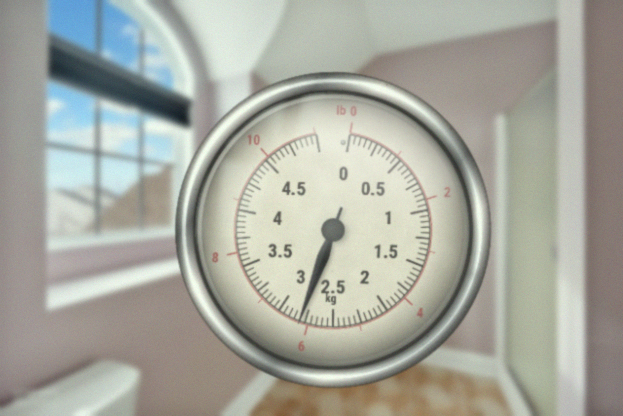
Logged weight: **2.8** kg
